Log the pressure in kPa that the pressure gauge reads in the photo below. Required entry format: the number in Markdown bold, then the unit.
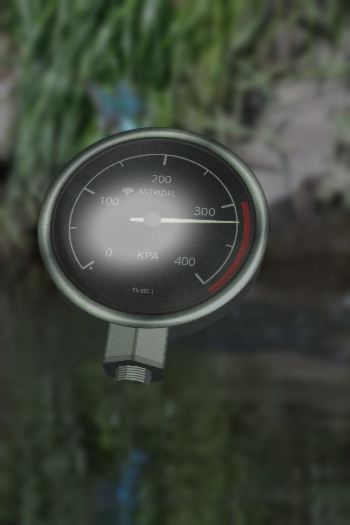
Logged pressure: **325** kPa
